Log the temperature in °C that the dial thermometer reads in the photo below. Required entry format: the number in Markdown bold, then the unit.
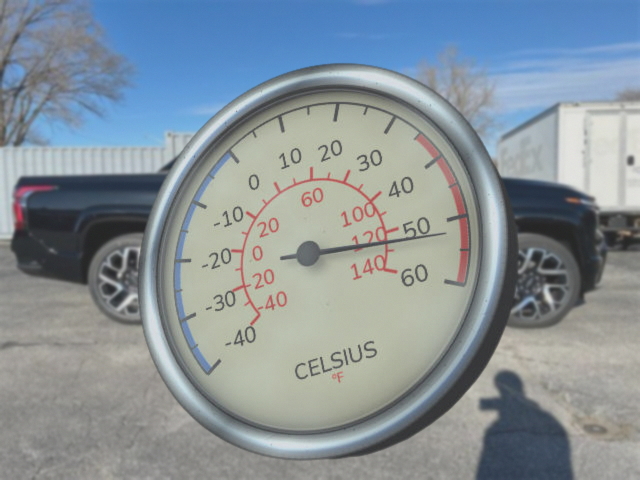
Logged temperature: **52.5** °C
